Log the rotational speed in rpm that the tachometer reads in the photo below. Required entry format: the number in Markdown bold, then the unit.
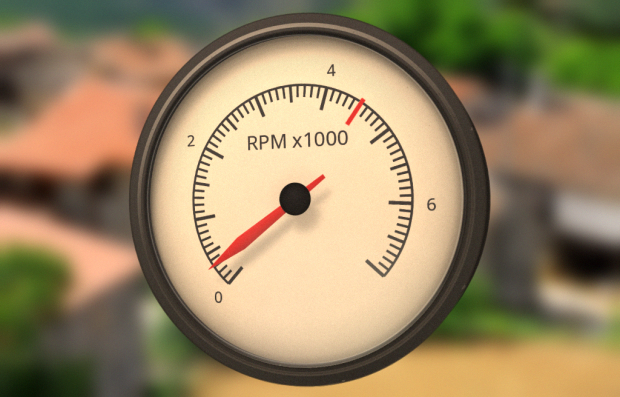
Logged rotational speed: **300** rpm
